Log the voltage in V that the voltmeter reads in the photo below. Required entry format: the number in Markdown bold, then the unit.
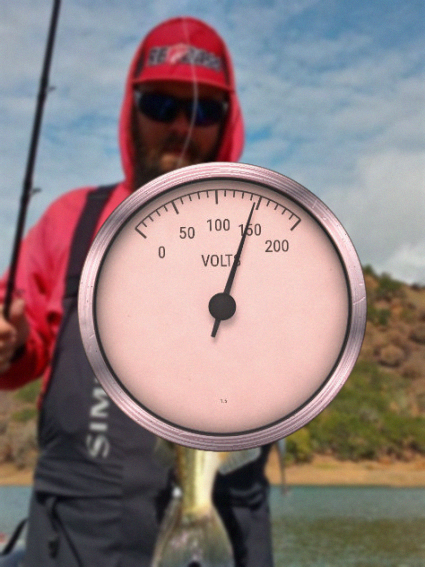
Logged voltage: **145** V
